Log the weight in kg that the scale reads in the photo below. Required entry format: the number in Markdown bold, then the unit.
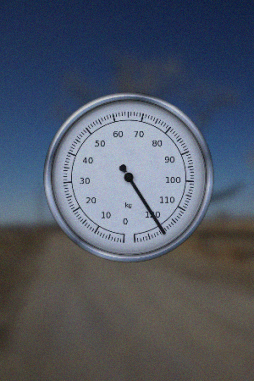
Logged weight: **120** kg
